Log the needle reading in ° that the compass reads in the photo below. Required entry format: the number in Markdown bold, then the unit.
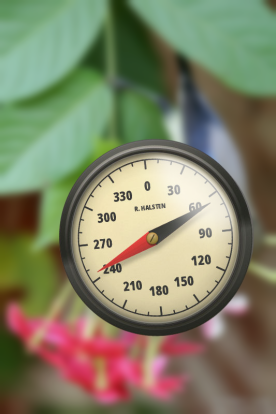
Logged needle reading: **245** °
